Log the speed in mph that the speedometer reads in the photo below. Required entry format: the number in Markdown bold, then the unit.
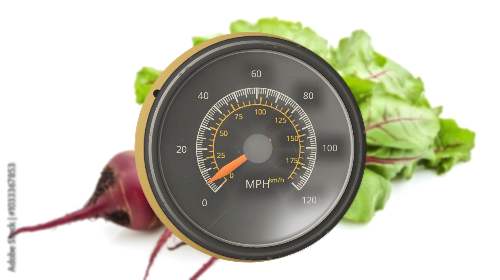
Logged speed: **5** mph
